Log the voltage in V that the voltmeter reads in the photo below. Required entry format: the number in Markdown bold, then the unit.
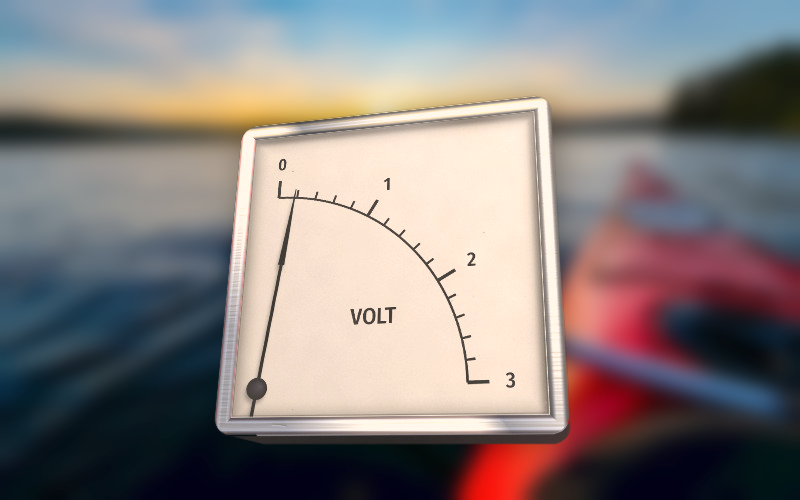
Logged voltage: **0.2** V
